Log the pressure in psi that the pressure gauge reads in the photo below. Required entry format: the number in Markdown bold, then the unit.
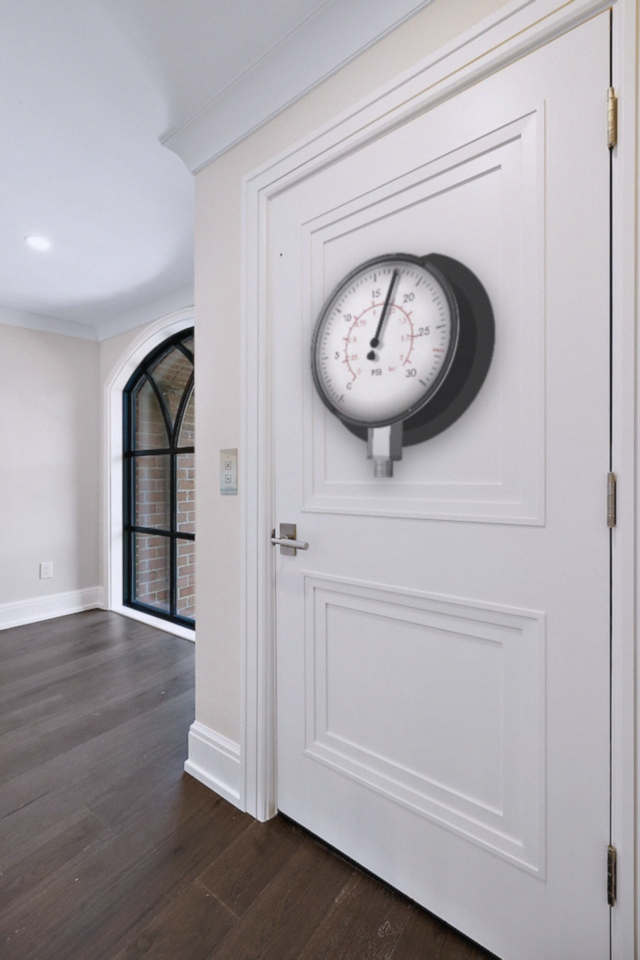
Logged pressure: **17.5** psi
